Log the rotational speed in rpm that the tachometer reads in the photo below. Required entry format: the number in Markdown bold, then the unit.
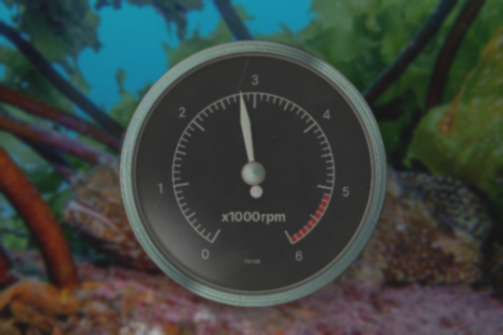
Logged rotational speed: **2800** rpm
